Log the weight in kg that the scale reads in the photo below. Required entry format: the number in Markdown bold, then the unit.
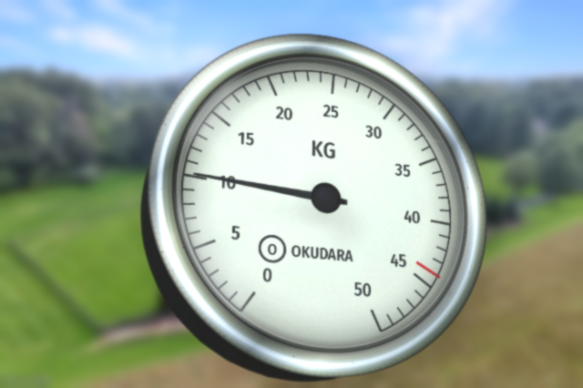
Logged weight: **10** kg
